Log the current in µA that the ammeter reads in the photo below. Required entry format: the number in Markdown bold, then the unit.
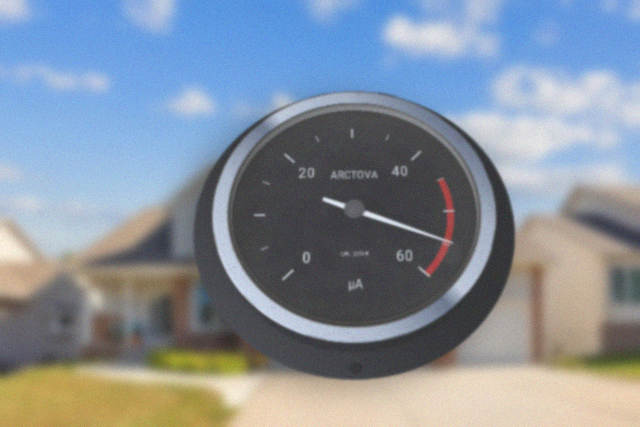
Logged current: **55** µA
